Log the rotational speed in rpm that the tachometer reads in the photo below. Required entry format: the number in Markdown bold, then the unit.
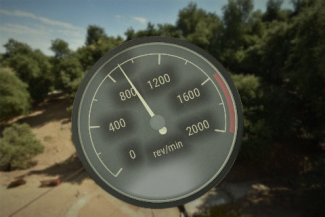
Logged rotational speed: **900** rpm
